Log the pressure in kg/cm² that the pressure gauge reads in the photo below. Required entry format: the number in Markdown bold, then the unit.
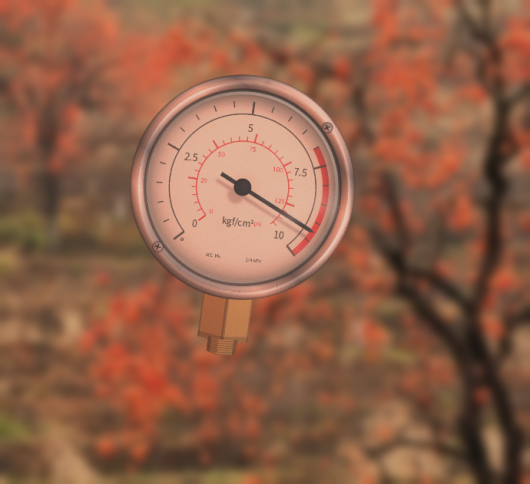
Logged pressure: **9.25** kg/cm²
